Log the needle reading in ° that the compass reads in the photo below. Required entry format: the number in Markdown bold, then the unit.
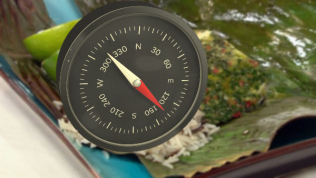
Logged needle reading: **135** °
